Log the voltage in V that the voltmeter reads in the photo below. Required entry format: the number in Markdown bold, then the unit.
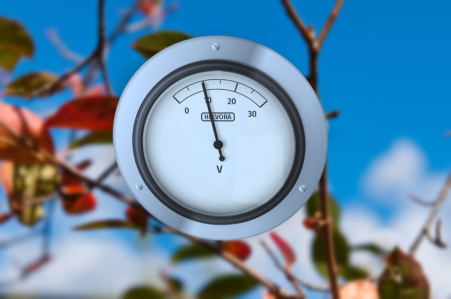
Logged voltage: **10** V
